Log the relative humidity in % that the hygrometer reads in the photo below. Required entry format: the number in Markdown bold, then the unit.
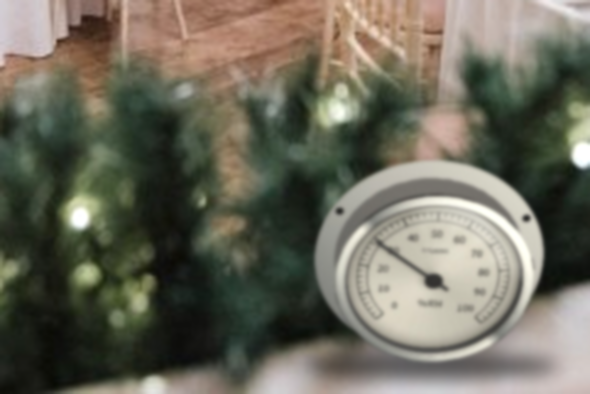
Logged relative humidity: **30** %
